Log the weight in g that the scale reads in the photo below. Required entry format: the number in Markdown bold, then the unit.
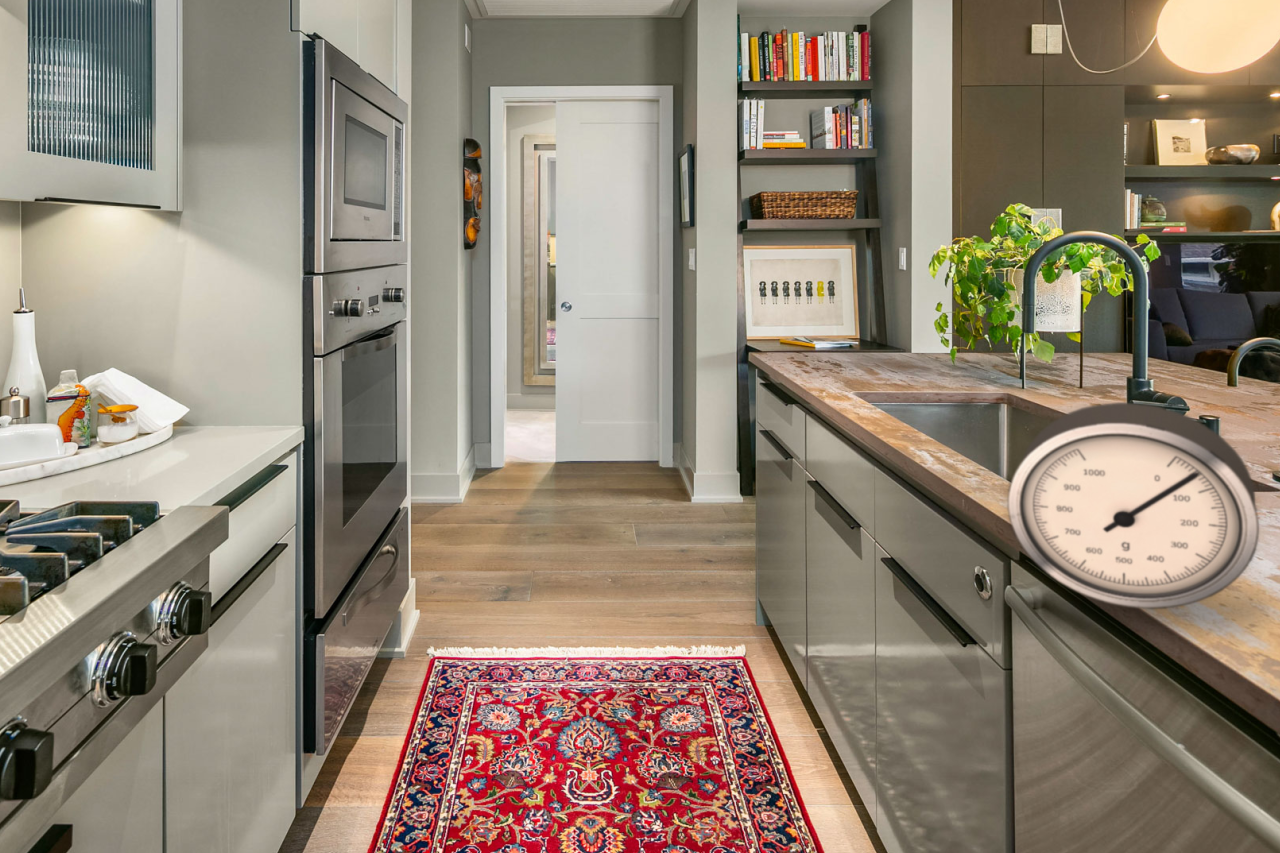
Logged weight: **50** g
